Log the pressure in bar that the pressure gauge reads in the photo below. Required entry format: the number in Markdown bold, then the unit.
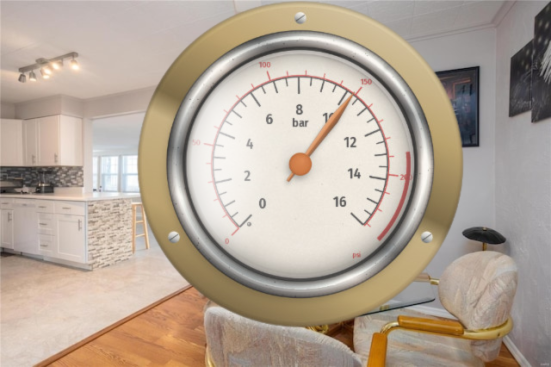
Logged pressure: **10.25** bar
